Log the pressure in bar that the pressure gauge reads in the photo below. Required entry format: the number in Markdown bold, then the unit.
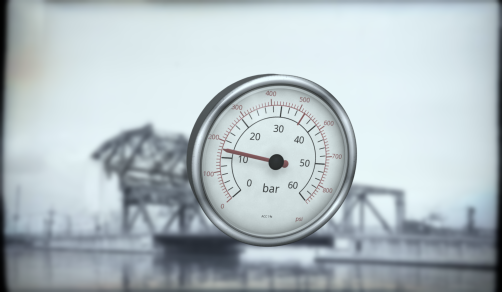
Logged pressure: **12** bar
